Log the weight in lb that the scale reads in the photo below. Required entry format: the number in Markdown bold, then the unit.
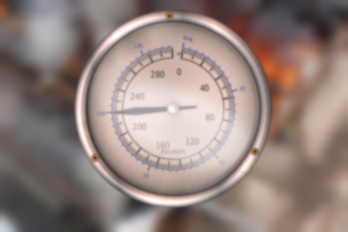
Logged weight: **220** lb
